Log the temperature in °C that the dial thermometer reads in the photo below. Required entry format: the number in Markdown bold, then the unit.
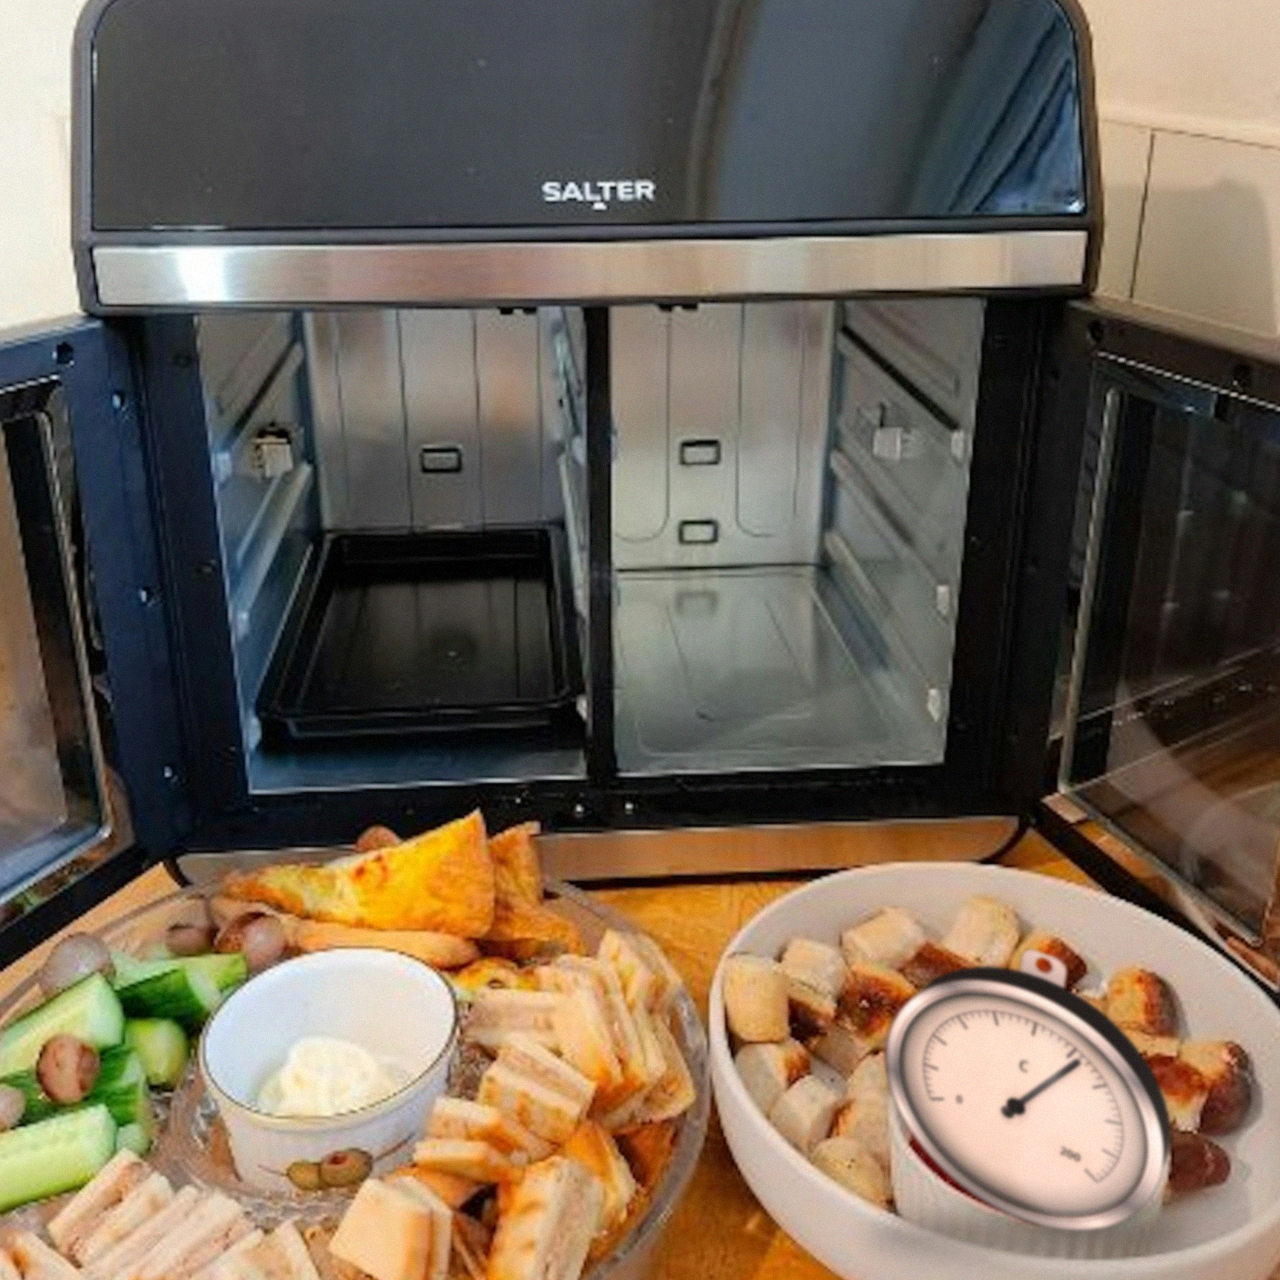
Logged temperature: **124** °C
